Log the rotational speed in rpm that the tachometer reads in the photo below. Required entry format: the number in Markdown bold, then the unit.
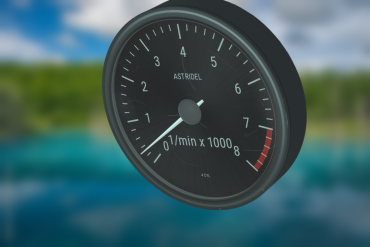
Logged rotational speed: **300** rpm
